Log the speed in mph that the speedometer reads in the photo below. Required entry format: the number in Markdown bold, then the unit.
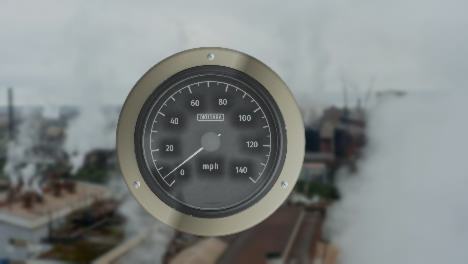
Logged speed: **5** mph
